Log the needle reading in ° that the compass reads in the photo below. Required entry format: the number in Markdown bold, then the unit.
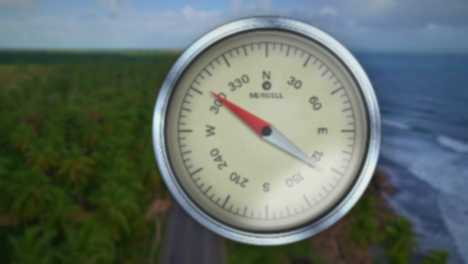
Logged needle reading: **305** °
